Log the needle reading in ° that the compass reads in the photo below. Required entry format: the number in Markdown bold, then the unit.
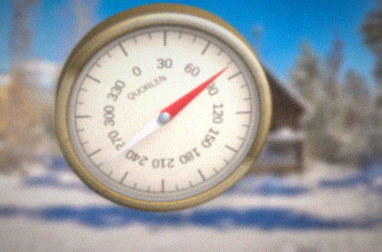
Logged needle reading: **80** °
